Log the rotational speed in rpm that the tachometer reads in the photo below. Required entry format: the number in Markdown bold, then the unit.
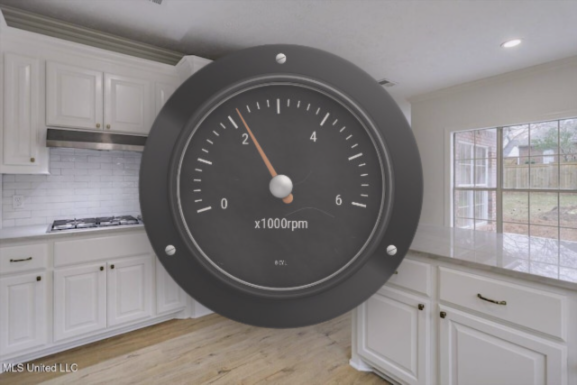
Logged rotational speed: **2200** rpm
